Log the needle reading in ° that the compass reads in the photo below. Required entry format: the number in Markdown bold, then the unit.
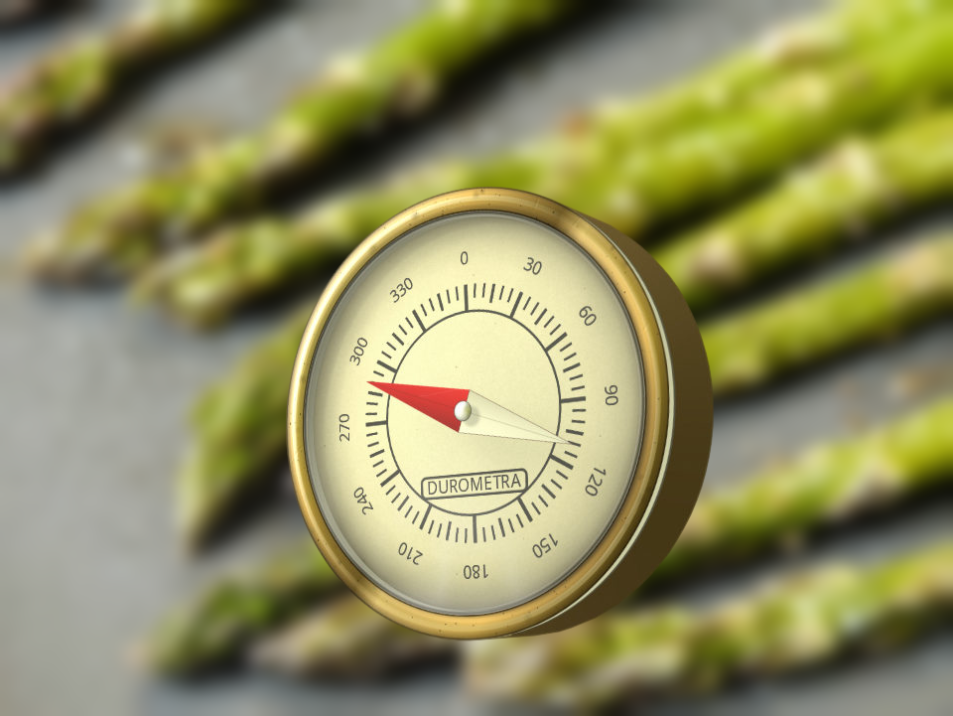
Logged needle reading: **290** °
